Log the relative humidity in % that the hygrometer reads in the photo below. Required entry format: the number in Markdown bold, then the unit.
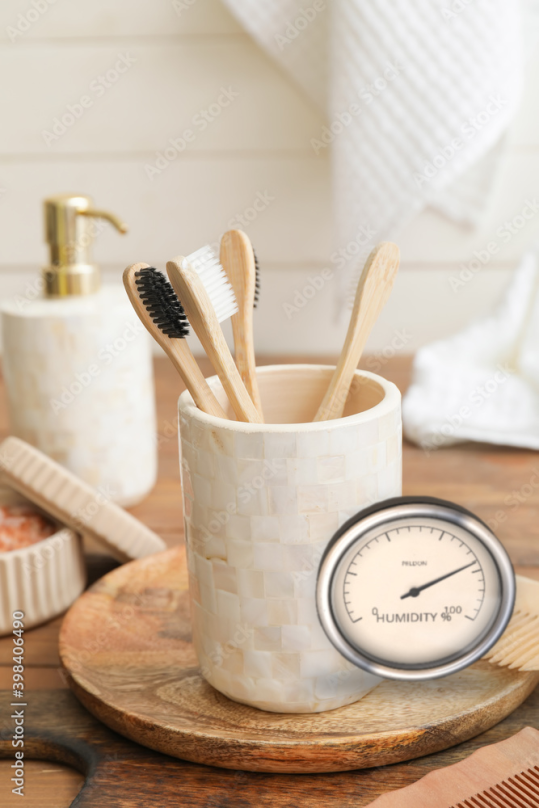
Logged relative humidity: **76** %
